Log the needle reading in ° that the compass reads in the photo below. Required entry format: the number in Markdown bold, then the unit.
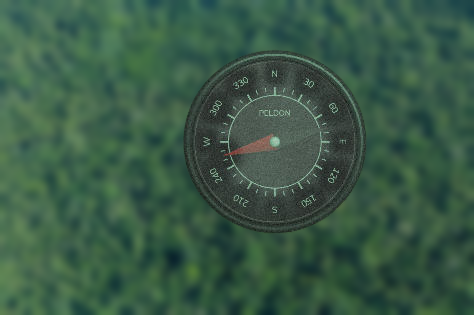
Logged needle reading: **255** °
